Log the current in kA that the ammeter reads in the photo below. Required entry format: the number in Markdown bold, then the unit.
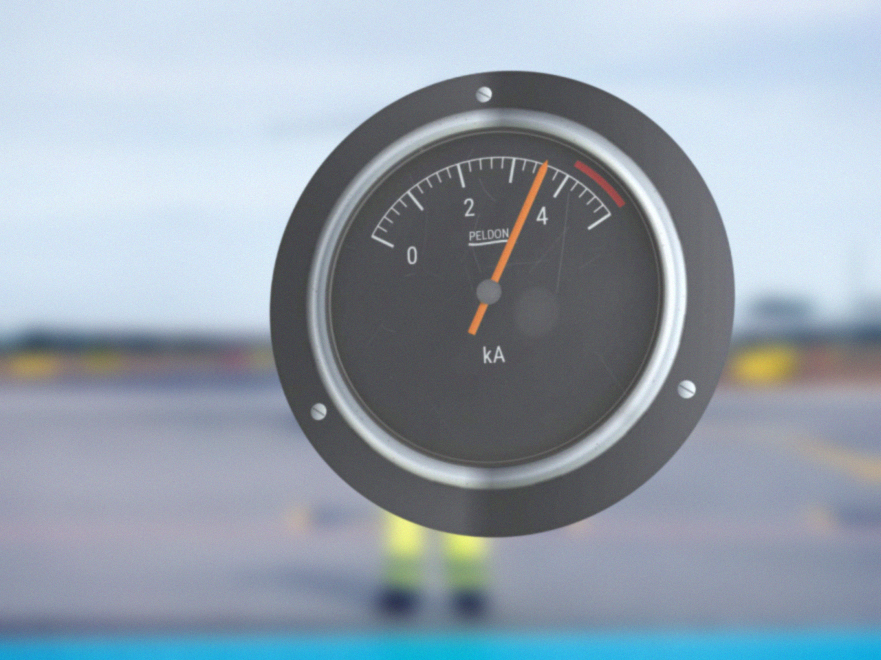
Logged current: **3.6** kA
